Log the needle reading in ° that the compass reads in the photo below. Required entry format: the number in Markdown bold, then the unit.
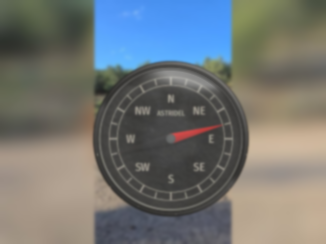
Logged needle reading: **75** °
